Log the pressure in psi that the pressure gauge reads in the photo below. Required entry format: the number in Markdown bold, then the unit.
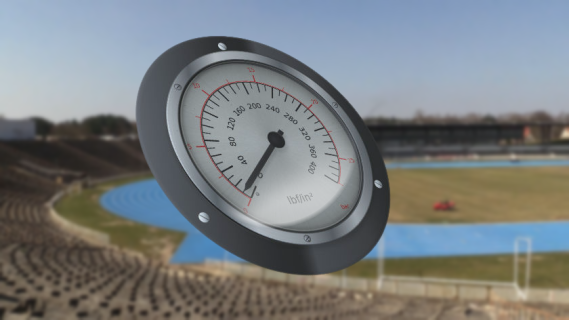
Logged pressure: **10** psi
